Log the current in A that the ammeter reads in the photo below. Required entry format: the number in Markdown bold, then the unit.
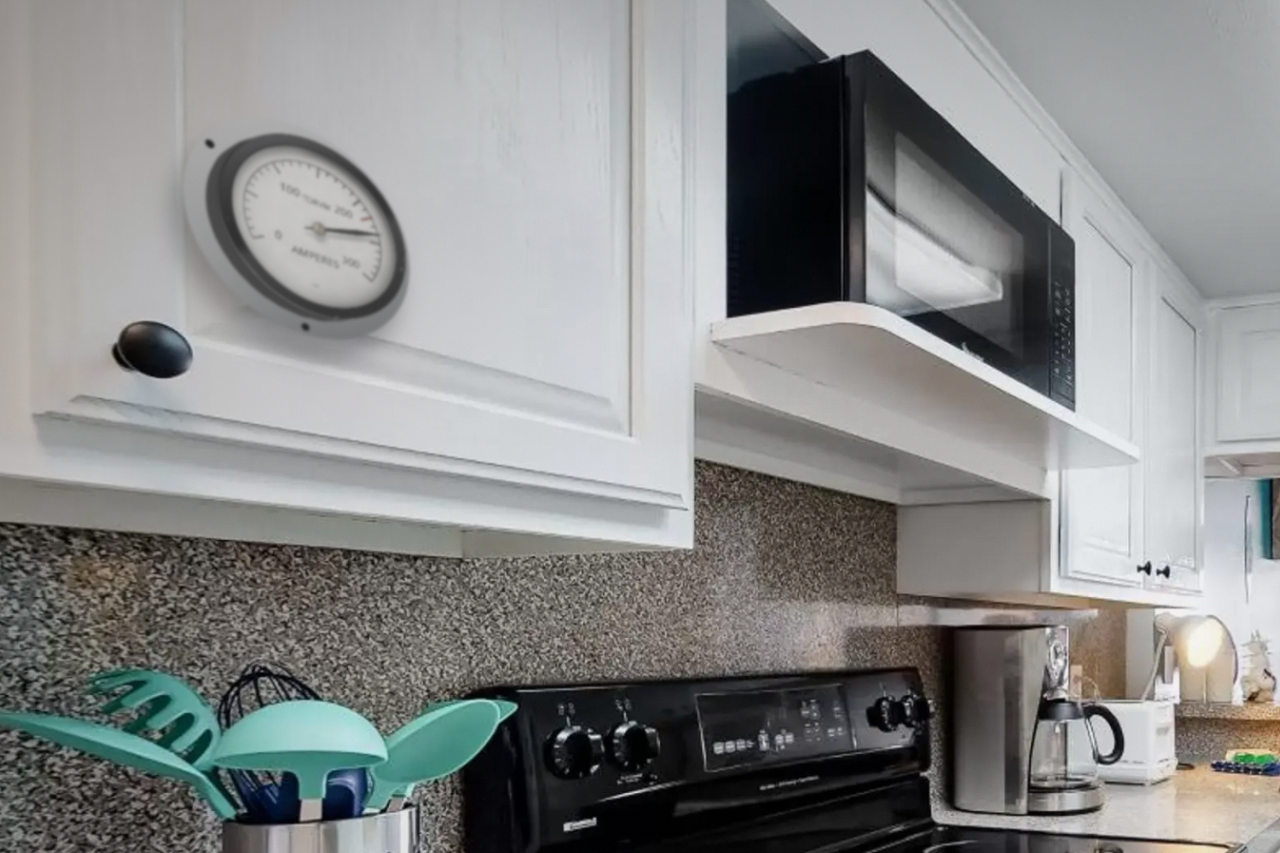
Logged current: **240** A
